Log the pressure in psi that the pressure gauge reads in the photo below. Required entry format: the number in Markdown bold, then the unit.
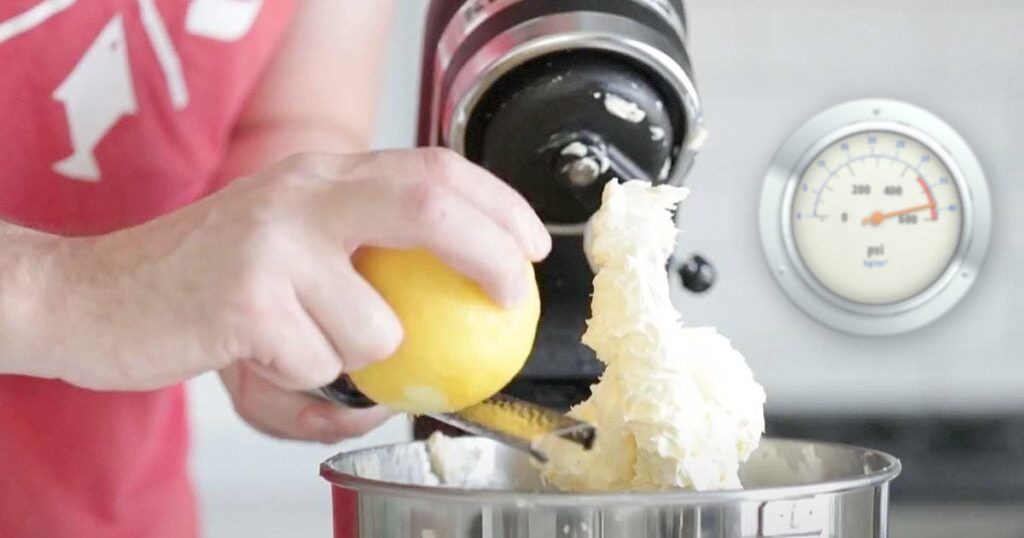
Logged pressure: **550** psi
